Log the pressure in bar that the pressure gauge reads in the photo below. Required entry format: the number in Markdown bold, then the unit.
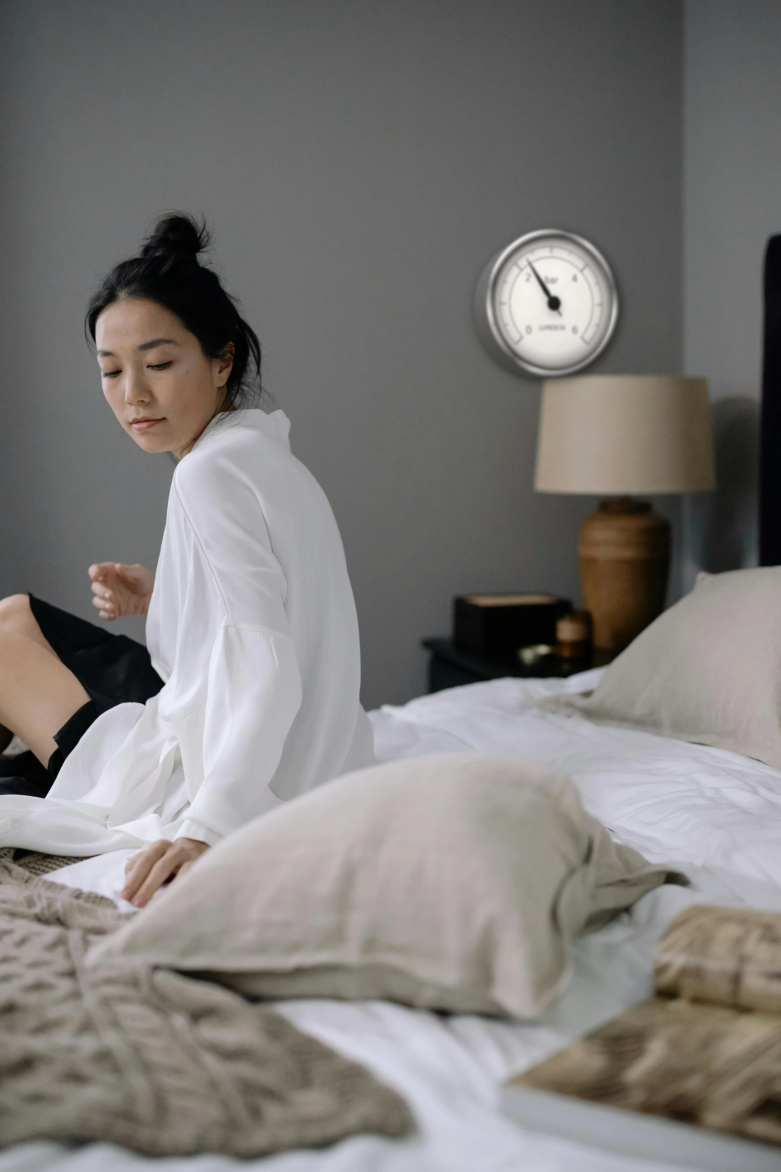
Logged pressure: **2.25** bar
